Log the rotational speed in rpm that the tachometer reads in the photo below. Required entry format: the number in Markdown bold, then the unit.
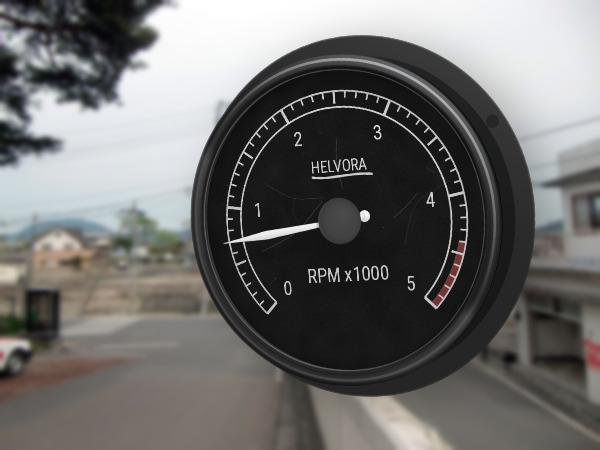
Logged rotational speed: **700** rpm
